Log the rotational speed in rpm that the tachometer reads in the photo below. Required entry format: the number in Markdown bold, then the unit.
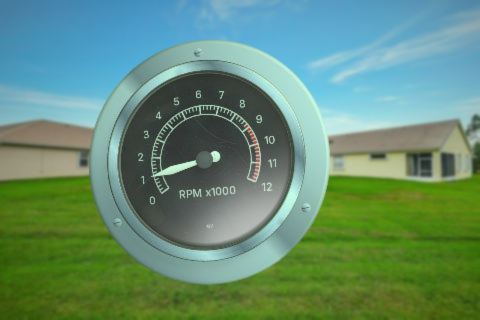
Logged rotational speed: **1000** rpm
